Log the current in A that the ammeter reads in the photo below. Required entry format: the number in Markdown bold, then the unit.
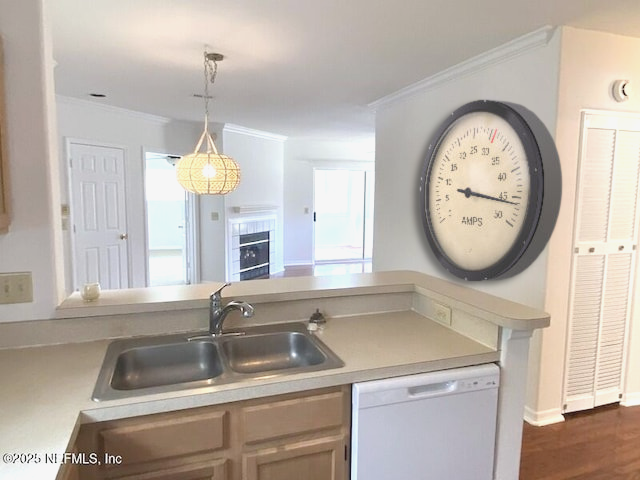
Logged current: **46** A
